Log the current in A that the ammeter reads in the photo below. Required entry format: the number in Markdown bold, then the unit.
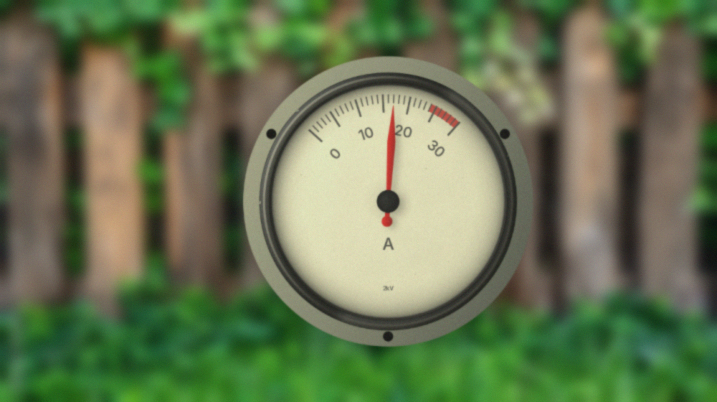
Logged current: **17** A
